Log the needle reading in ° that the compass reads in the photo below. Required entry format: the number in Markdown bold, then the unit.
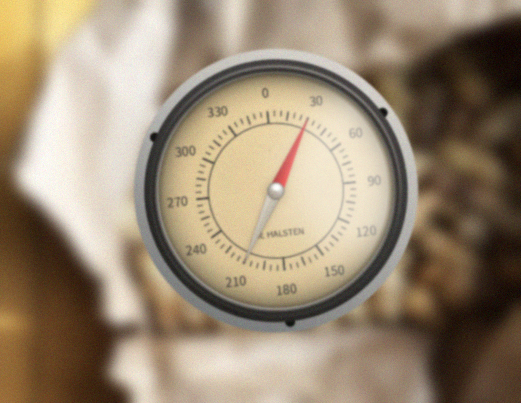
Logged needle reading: **30** °
